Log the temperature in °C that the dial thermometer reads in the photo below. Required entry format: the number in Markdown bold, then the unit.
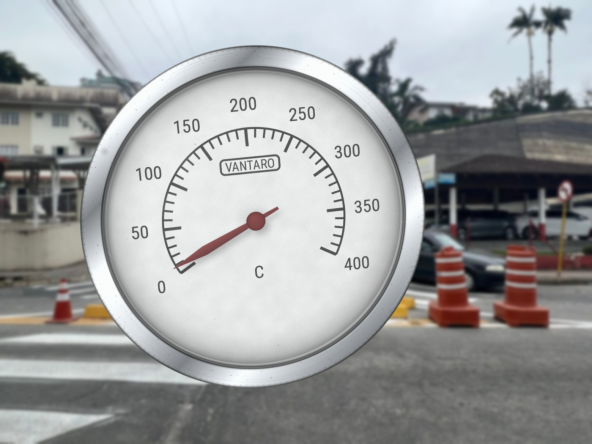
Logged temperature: **10** °C
